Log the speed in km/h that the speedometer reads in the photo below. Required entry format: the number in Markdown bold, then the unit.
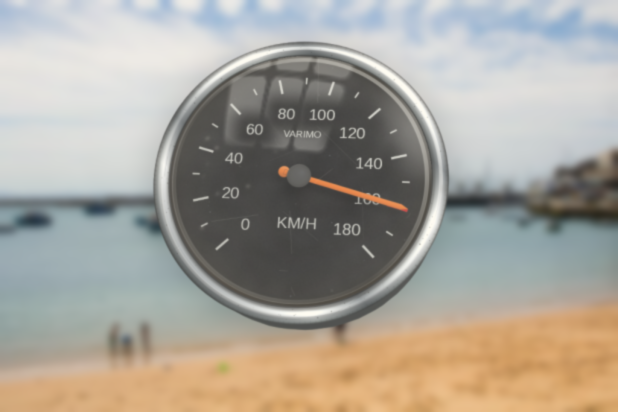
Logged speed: **160** km/h
